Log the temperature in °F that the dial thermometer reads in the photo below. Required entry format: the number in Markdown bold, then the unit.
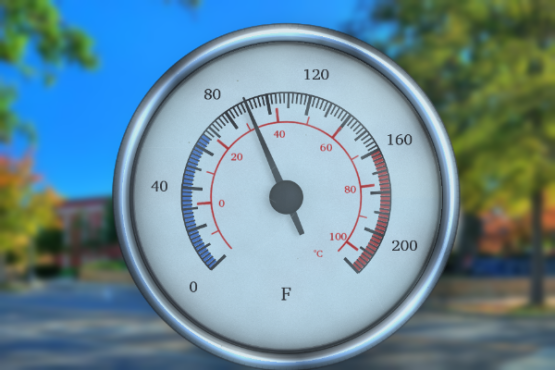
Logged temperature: **90** °F
